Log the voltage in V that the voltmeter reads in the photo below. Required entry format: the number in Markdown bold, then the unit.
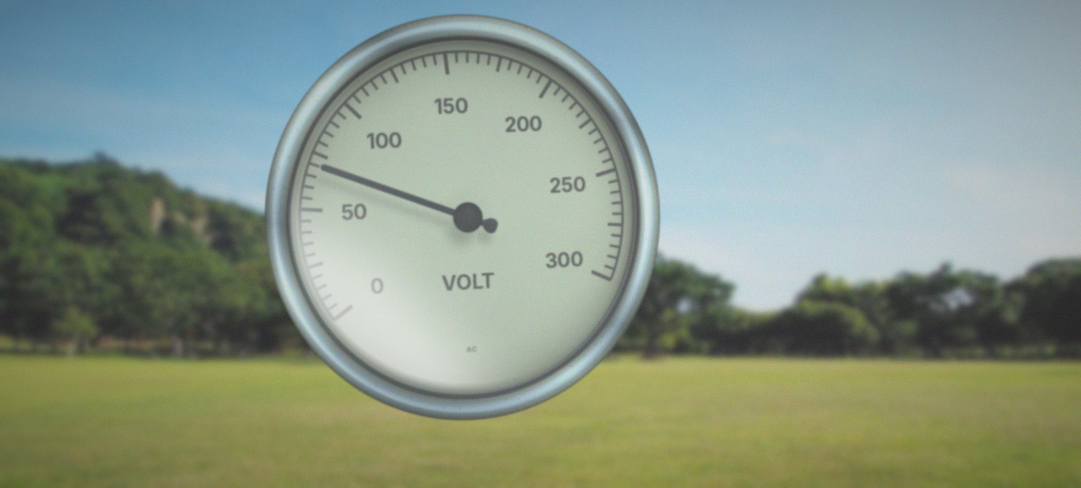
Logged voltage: **70** V
